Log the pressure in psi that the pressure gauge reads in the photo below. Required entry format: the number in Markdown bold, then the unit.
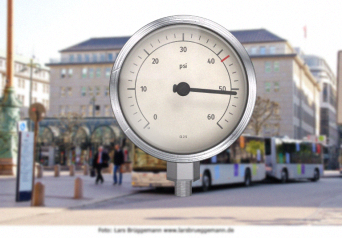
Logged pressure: **51** psi
